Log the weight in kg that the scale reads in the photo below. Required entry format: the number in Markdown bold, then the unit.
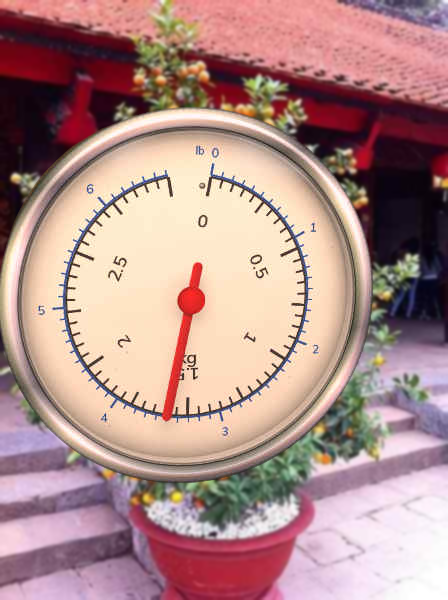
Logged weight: **1.6** kg
